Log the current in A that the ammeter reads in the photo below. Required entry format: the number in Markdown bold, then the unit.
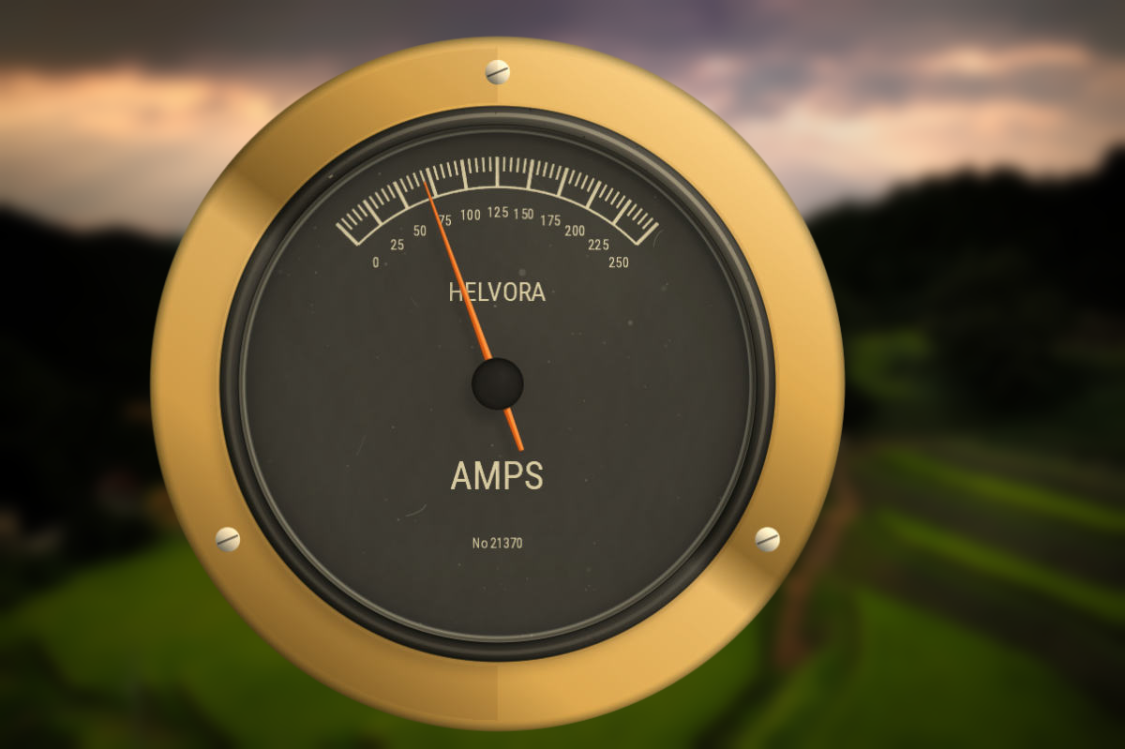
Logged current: **70** A
